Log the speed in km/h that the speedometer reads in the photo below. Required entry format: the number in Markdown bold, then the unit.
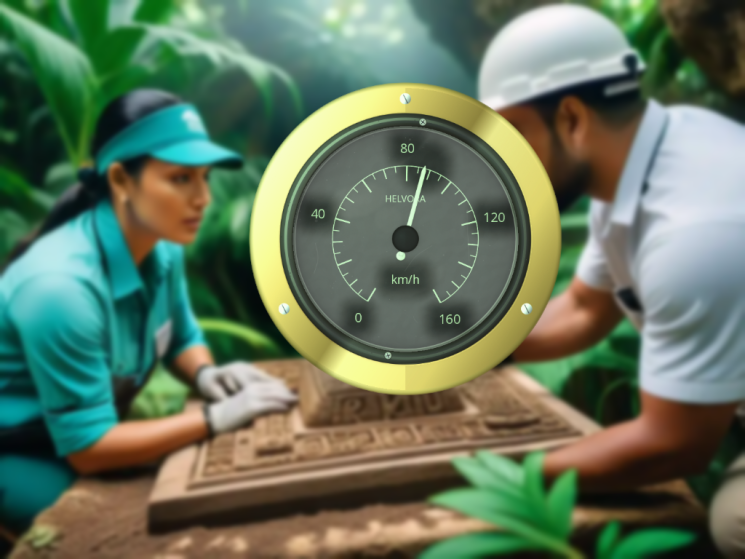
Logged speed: **87.5** km/h
